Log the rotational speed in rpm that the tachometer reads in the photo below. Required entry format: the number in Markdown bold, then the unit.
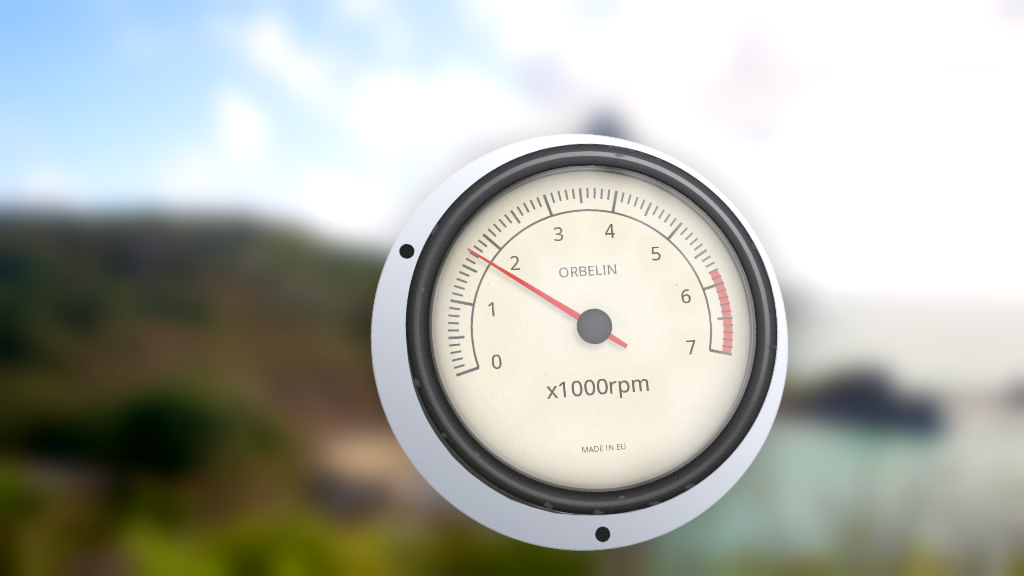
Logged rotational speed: **1700** rpm
